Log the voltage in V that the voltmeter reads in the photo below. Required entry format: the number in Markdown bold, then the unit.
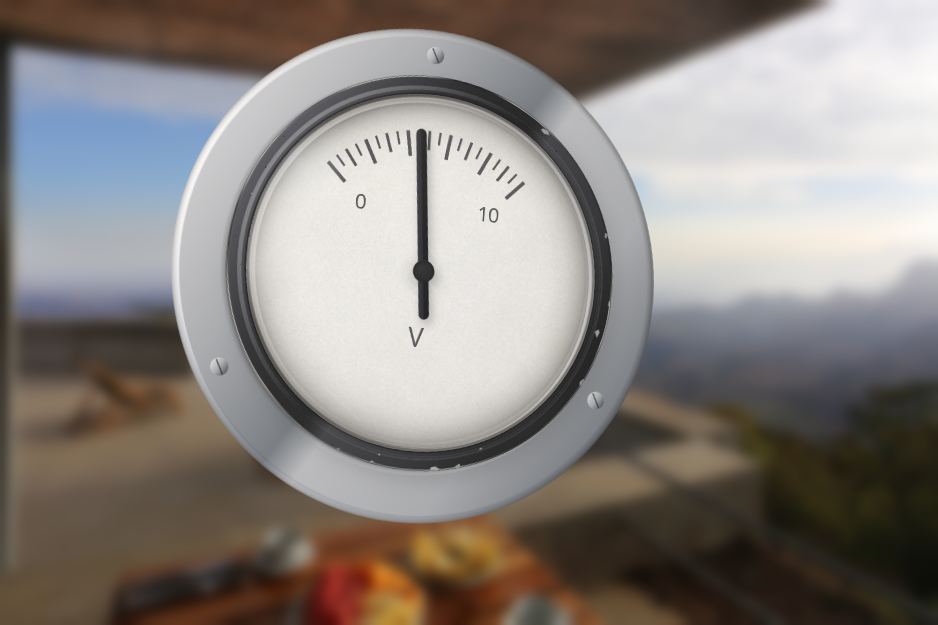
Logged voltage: **4.5** V
